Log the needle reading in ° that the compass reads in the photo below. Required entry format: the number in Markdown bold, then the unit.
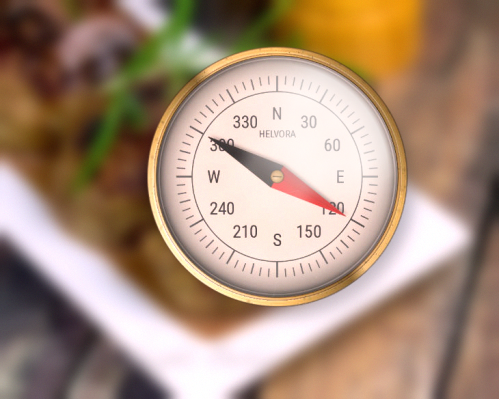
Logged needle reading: **120** °
